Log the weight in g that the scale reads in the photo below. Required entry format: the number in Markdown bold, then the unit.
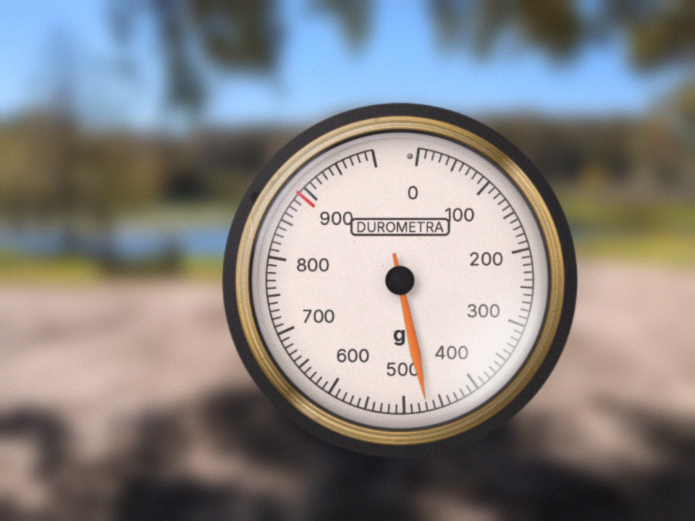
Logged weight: **470** g
